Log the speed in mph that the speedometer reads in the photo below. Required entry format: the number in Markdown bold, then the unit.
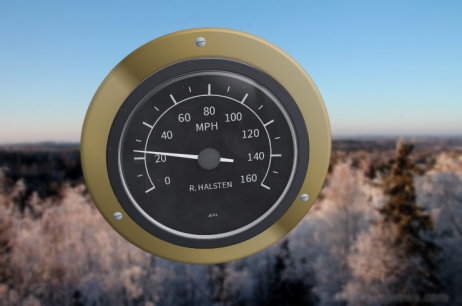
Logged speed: **25** mph
